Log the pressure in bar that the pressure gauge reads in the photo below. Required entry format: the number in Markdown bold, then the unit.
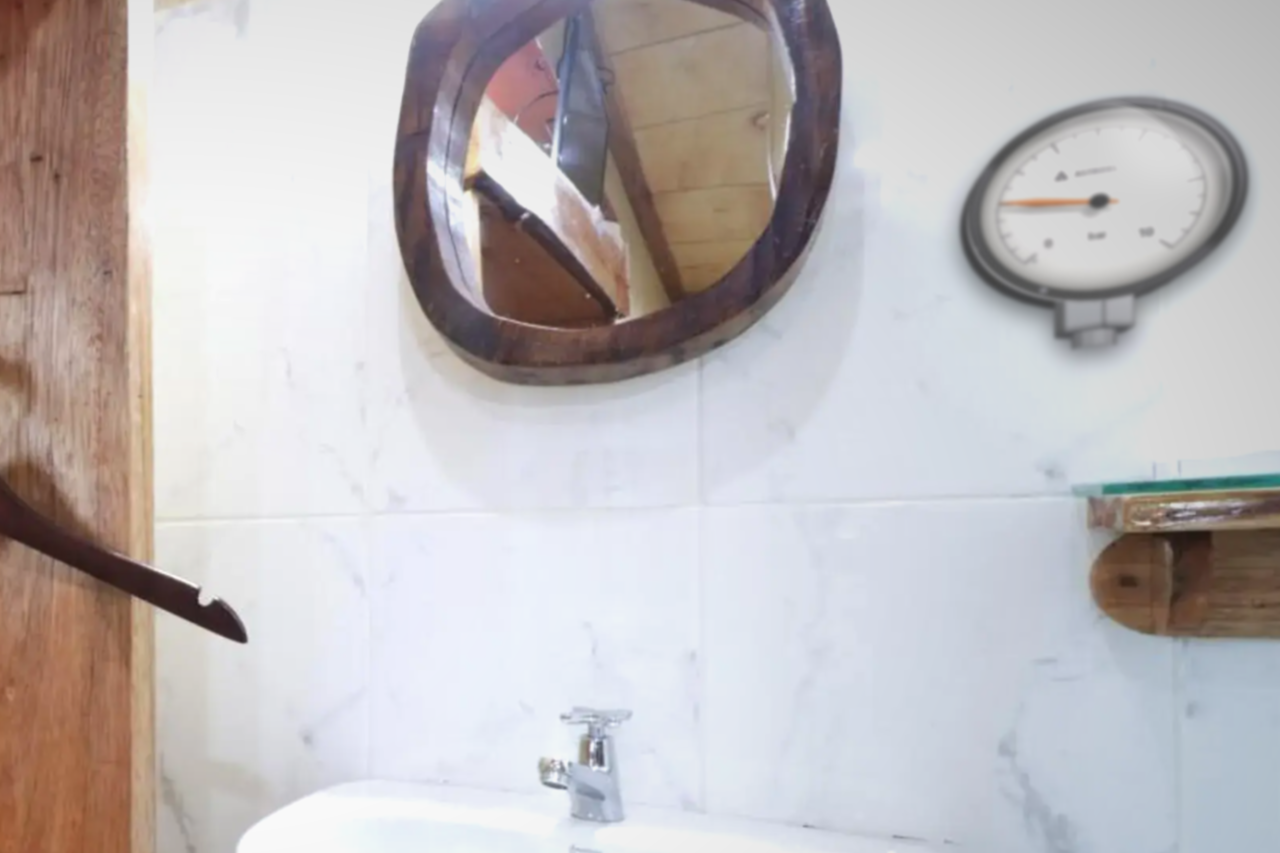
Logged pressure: **2** bar
